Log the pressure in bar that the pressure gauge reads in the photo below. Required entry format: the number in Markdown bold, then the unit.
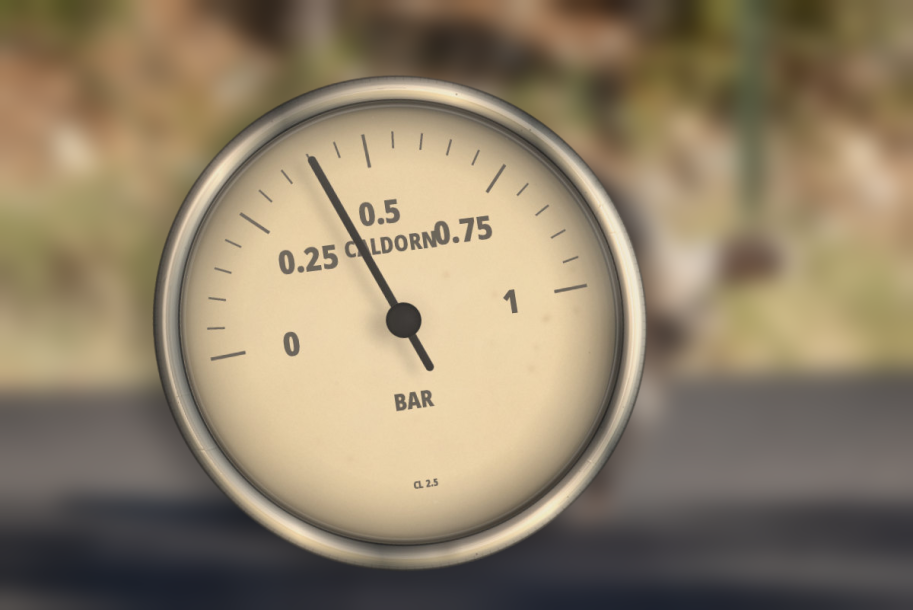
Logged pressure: **0.4** bar
